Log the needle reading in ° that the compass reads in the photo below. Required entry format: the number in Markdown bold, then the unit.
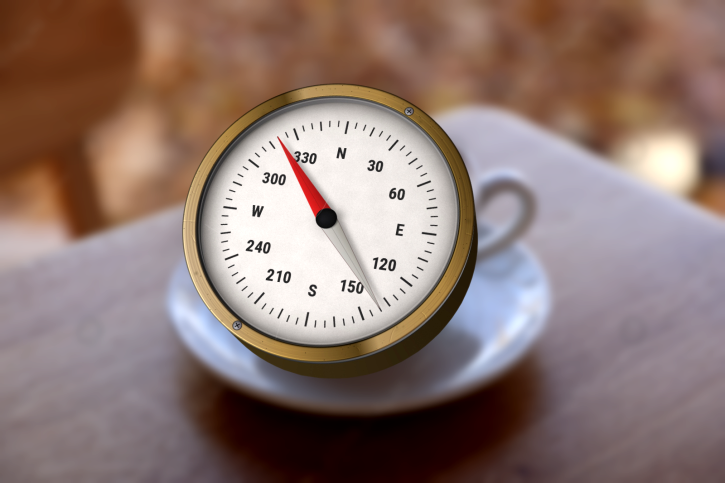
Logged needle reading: **320** °
